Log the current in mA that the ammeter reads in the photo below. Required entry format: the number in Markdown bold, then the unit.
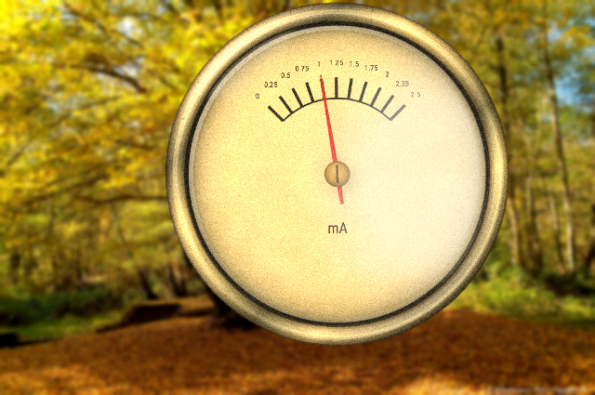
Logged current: **1** mA
